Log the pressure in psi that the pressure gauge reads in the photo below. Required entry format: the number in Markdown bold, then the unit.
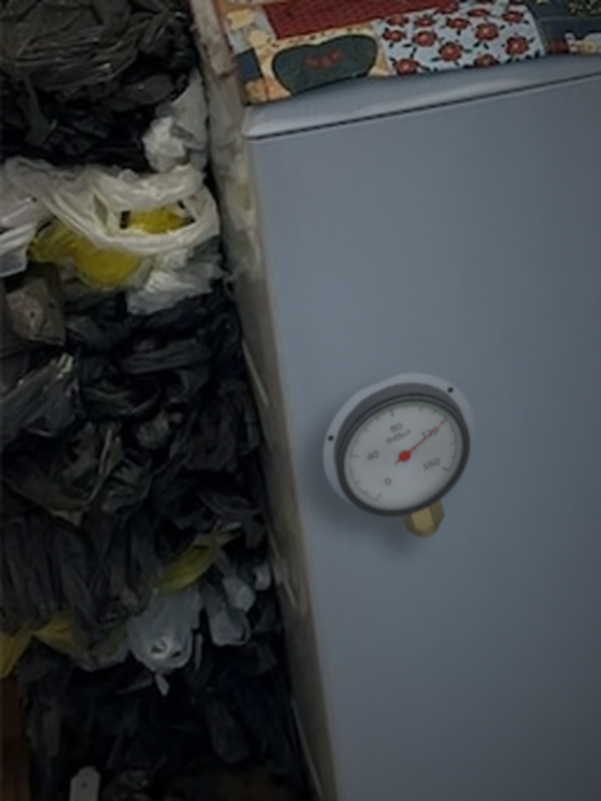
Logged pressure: **120** psi
